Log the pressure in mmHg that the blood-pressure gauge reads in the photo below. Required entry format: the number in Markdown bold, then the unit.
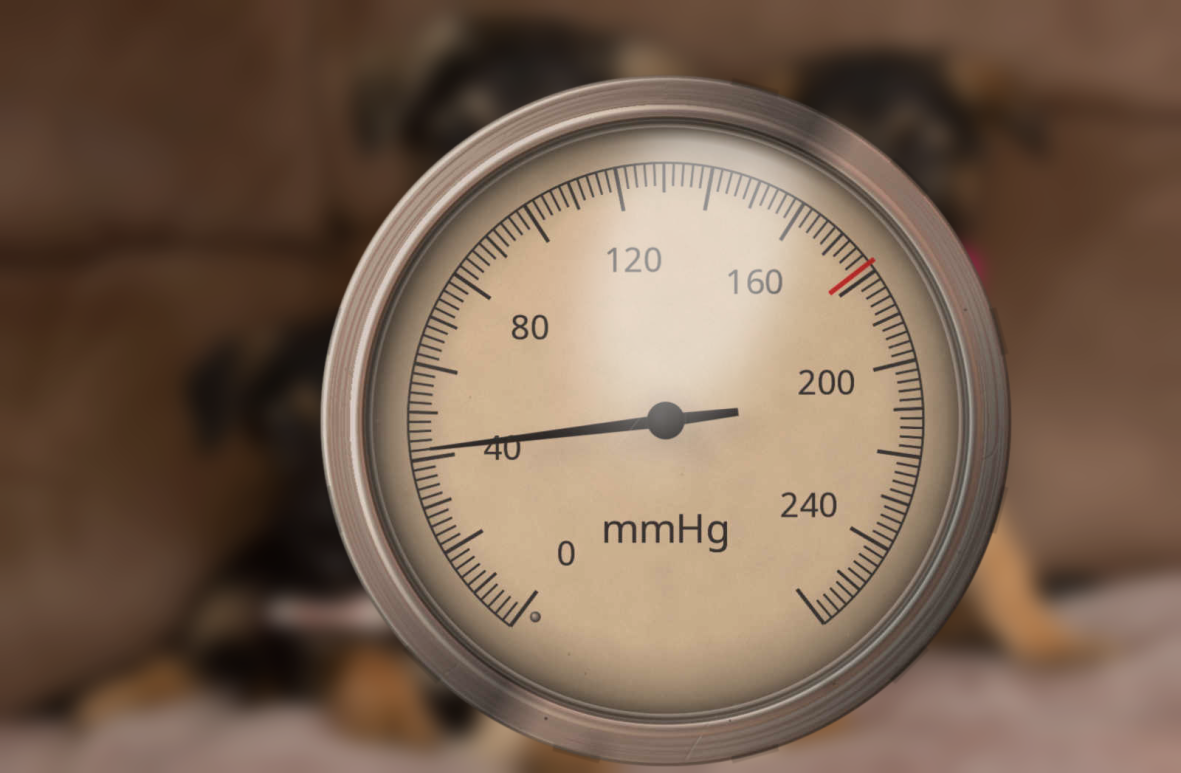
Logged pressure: **42** mmHg
